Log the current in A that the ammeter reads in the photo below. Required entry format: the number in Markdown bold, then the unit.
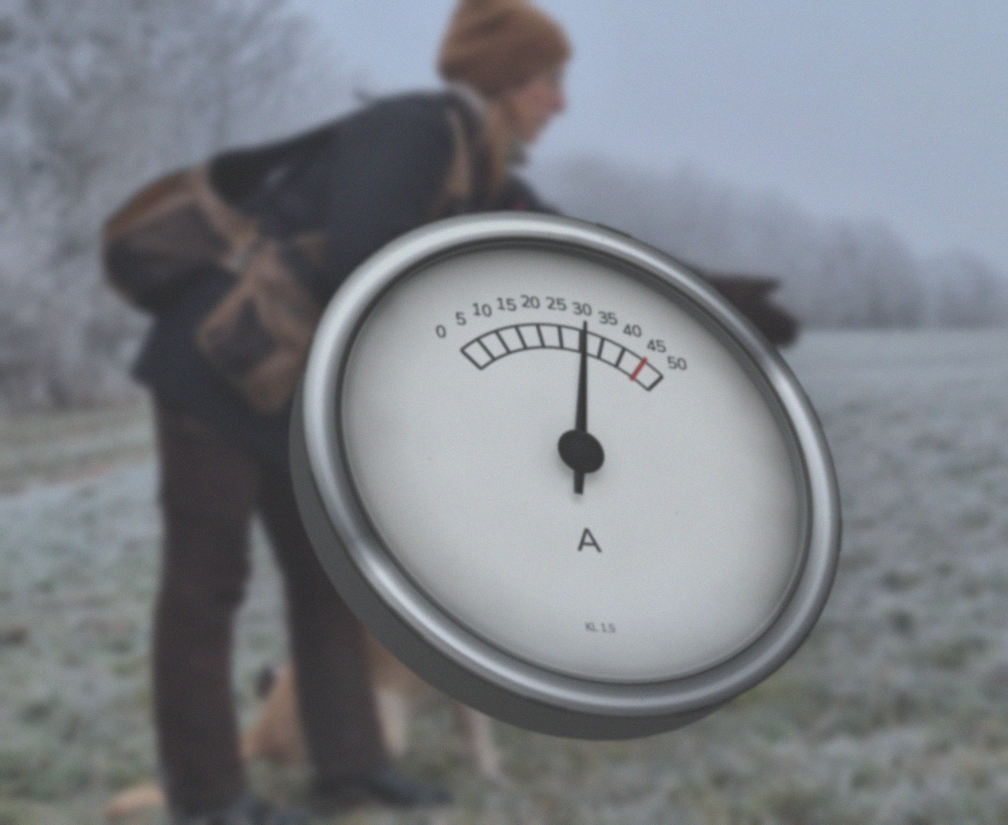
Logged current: **30** A
